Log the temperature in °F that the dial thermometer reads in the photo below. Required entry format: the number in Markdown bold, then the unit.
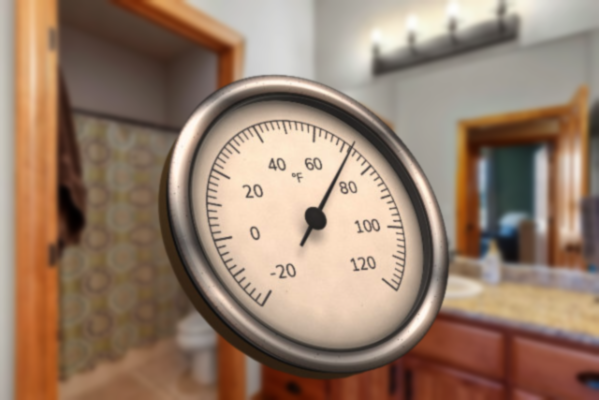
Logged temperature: **72** °F
